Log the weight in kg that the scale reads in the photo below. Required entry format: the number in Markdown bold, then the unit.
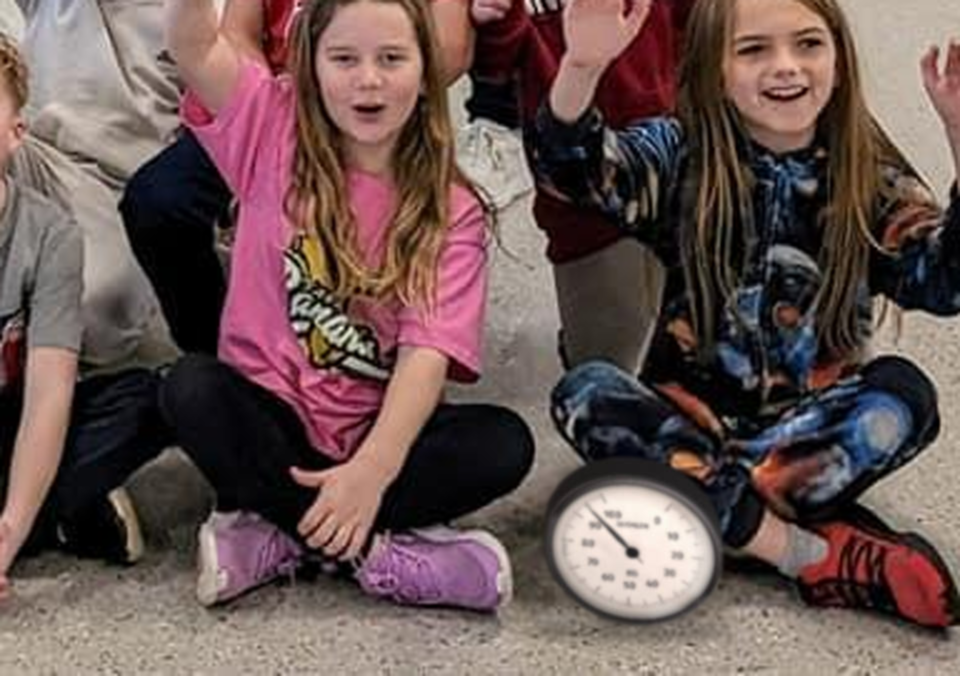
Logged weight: **95** kg
